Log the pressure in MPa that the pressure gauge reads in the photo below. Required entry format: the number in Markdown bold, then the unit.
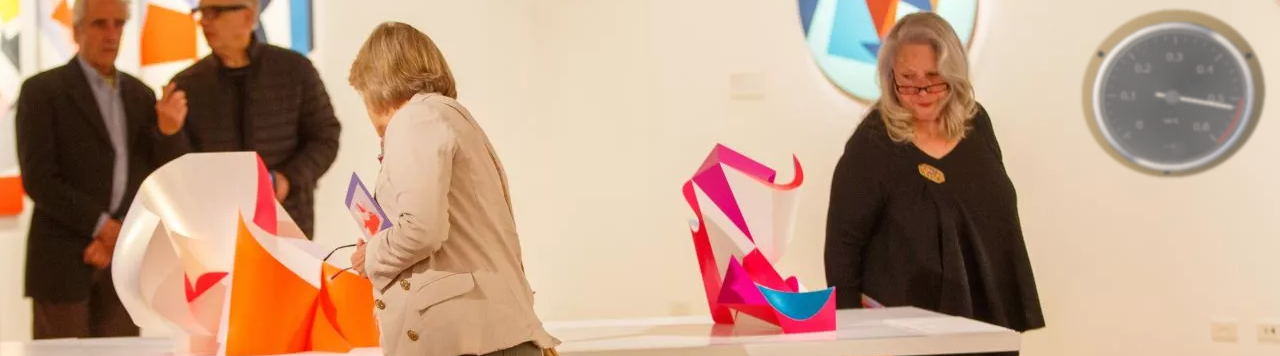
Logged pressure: **0.52** MPa
